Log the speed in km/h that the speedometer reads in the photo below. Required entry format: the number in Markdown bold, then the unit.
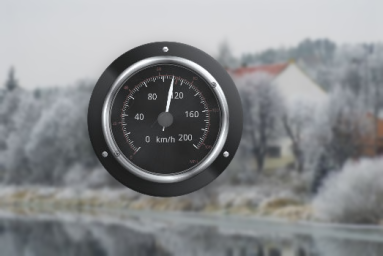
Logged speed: **110** km/h
